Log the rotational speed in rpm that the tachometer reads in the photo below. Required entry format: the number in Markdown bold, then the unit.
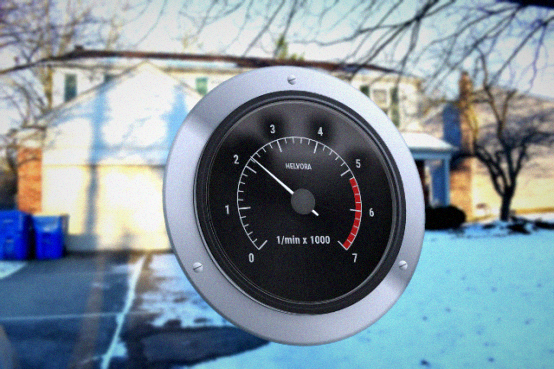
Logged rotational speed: **2200** rpm
